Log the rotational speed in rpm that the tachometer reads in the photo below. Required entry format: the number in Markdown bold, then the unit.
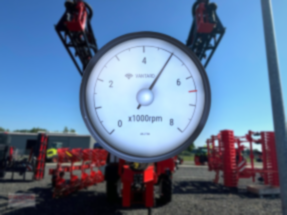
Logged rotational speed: **5000** rpm
